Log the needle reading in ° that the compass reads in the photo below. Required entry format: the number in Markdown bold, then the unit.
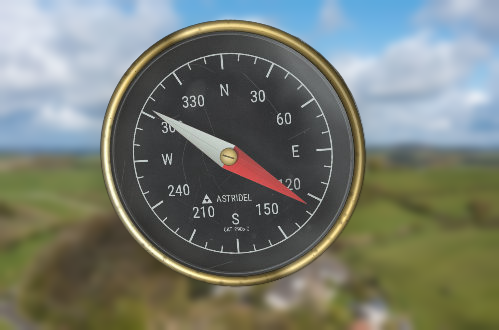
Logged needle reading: **125** °
